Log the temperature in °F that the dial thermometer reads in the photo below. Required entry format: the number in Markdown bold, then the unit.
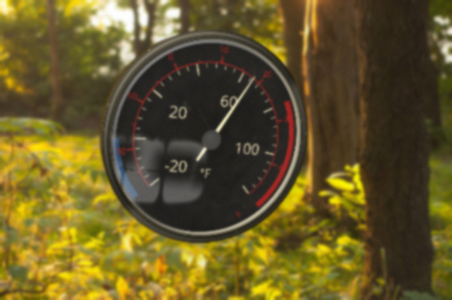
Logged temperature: **64** °F
